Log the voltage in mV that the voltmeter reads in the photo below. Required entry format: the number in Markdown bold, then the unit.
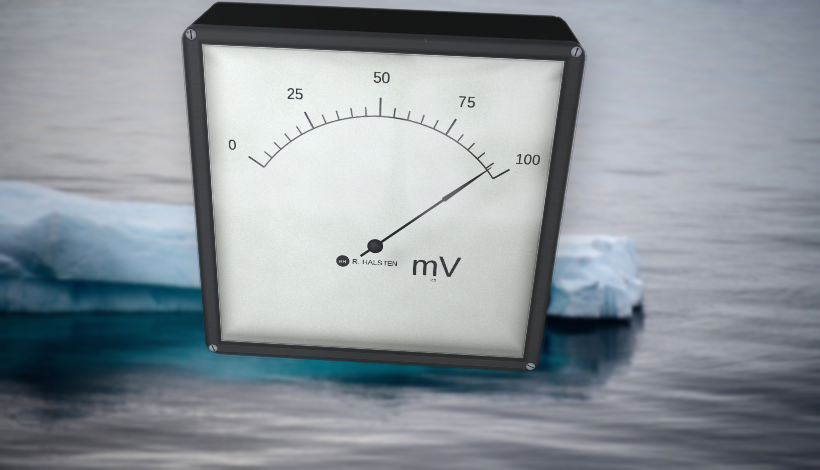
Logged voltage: **95** mV
